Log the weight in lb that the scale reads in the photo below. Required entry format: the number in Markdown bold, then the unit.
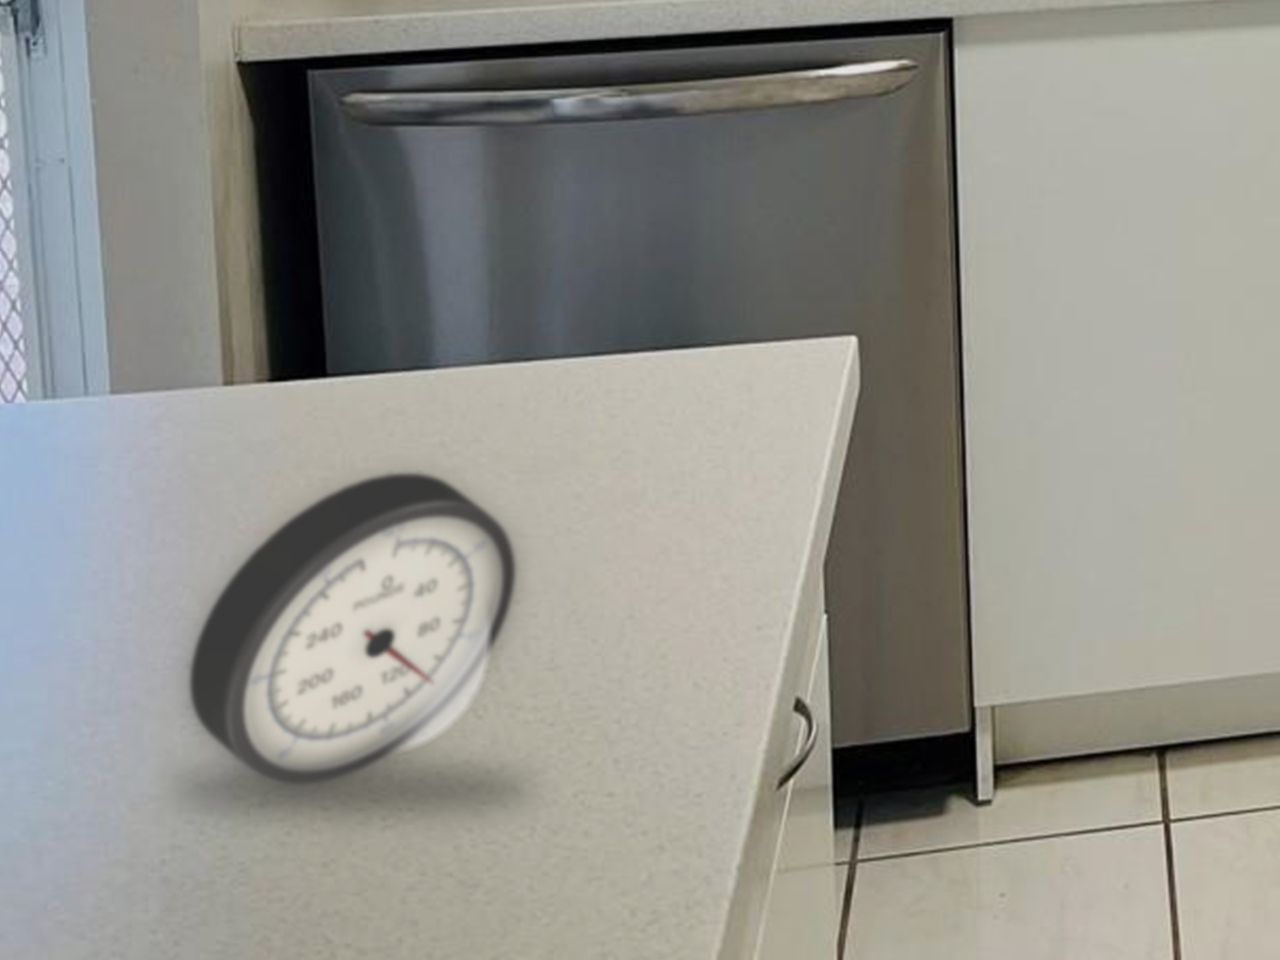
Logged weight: **110** lb
